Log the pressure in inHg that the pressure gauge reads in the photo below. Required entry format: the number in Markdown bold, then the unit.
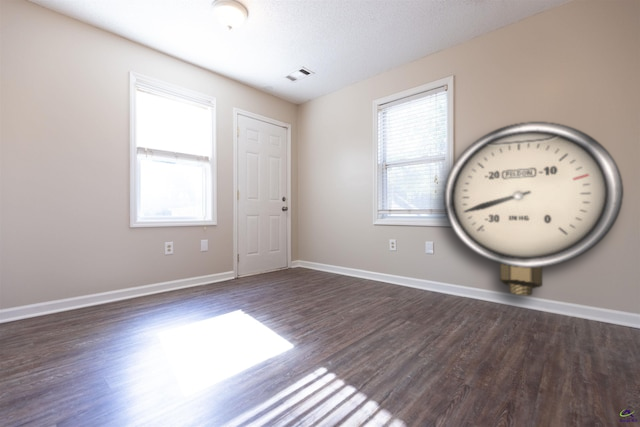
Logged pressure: **-27** inHg
